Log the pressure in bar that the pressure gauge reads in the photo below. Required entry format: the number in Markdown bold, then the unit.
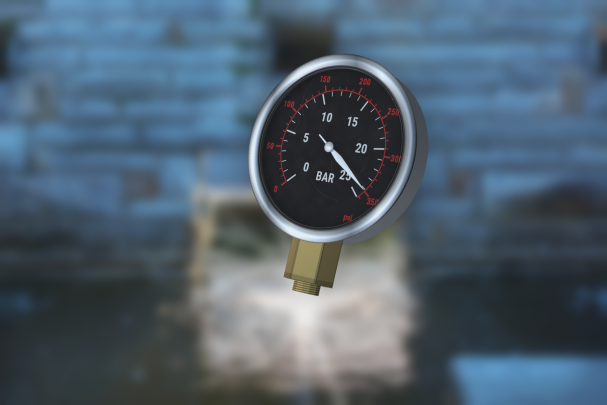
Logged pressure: **24** bar
